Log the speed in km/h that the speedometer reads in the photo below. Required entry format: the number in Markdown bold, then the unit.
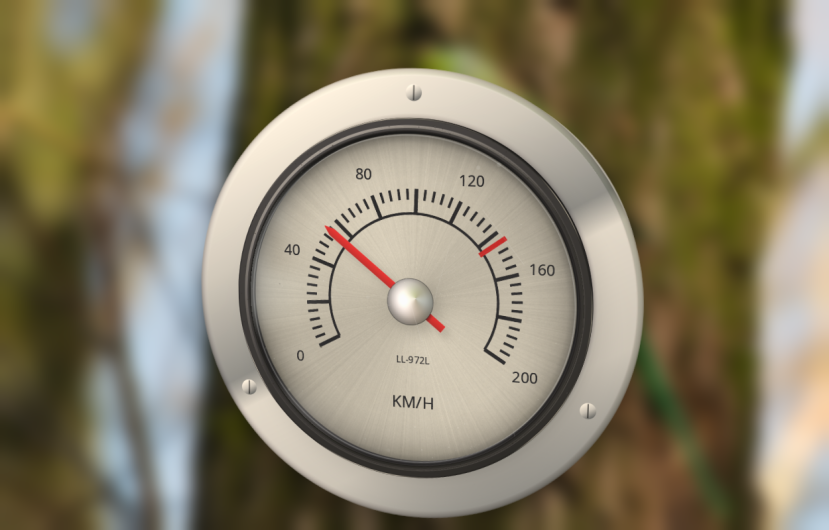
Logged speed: **56** km/h
